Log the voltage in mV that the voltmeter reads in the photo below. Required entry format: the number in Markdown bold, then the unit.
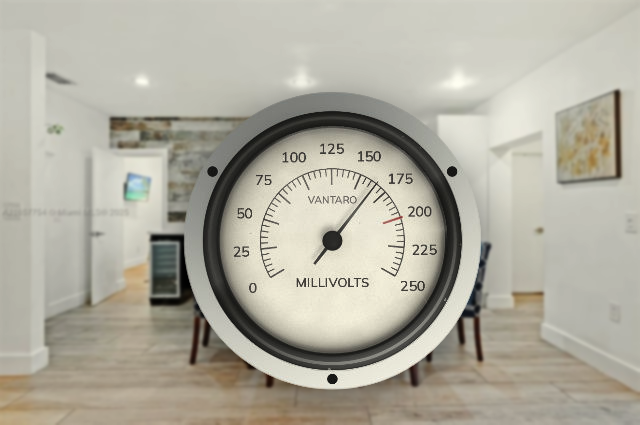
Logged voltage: **165** mV
